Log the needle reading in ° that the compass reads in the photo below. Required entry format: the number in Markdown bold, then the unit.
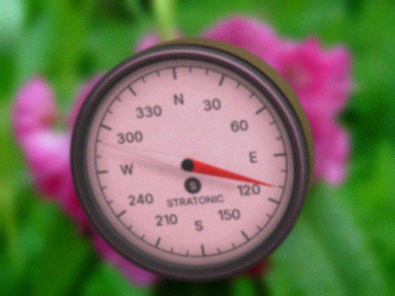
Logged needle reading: **110** °
